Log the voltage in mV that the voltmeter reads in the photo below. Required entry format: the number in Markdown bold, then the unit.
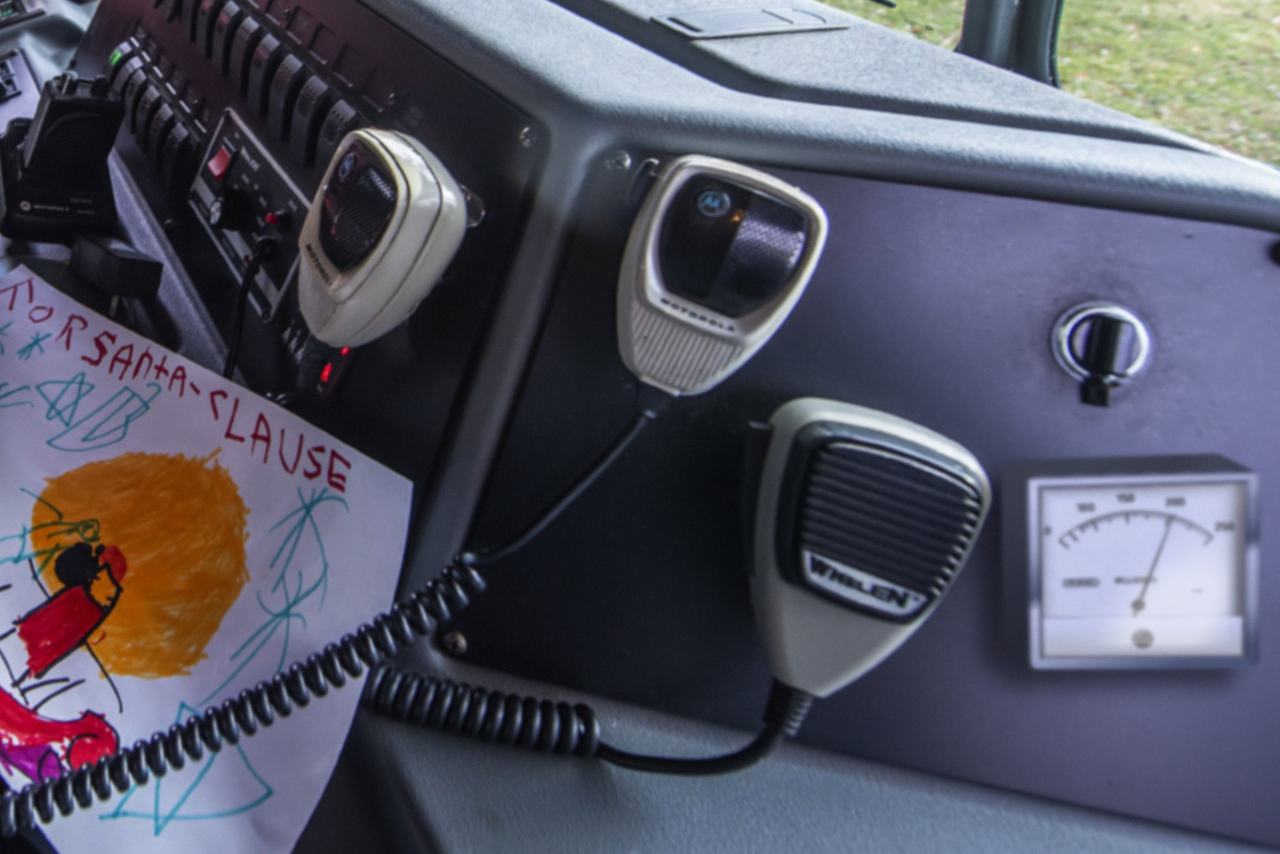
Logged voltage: **200** mV
